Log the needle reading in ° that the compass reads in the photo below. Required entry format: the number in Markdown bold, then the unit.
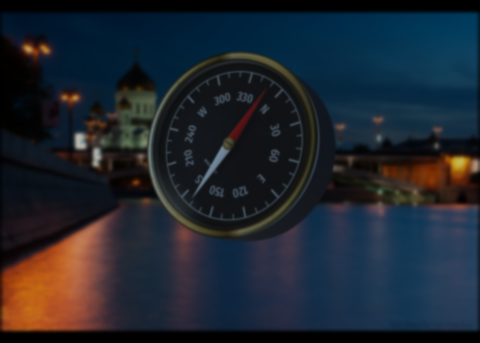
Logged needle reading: **350** °
